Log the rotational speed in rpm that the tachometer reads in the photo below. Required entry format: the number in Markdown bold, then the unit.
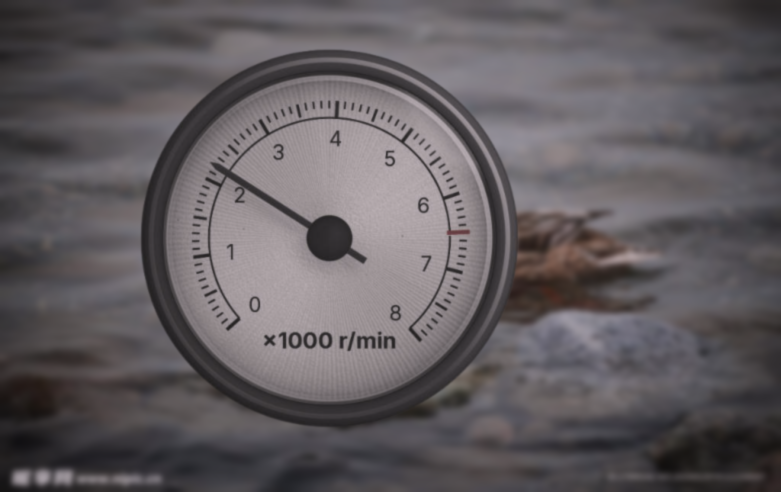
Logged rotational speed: **2200** rpm
